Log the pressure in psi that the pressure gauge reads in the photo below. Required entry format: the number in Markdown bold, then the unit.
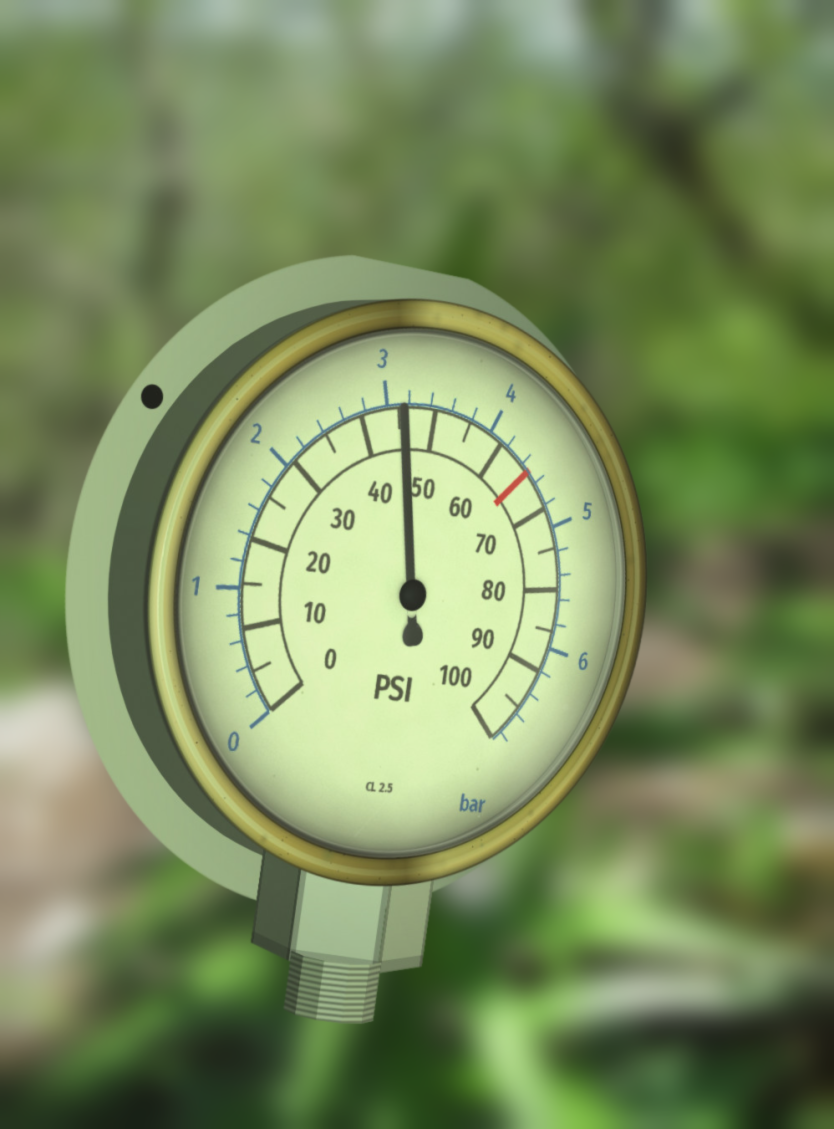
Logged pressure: **45** psi
